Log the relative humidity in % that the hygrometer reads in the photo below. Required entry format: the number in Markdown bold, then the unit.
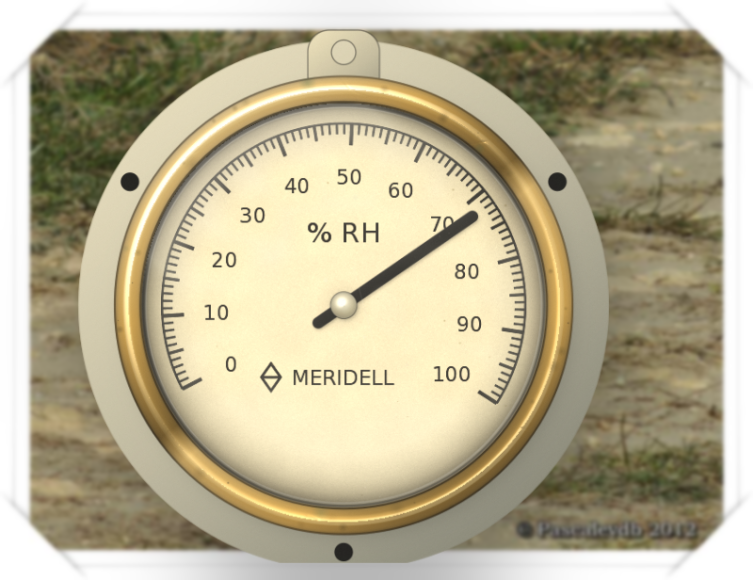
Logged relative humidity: **72** %
